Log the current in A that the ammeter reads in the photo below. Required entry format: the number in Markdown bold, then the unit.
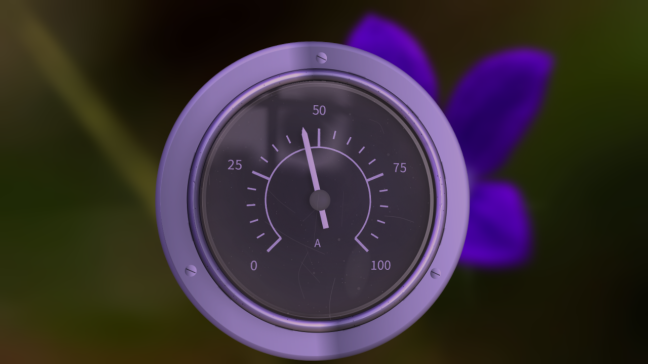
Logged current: **45** A
